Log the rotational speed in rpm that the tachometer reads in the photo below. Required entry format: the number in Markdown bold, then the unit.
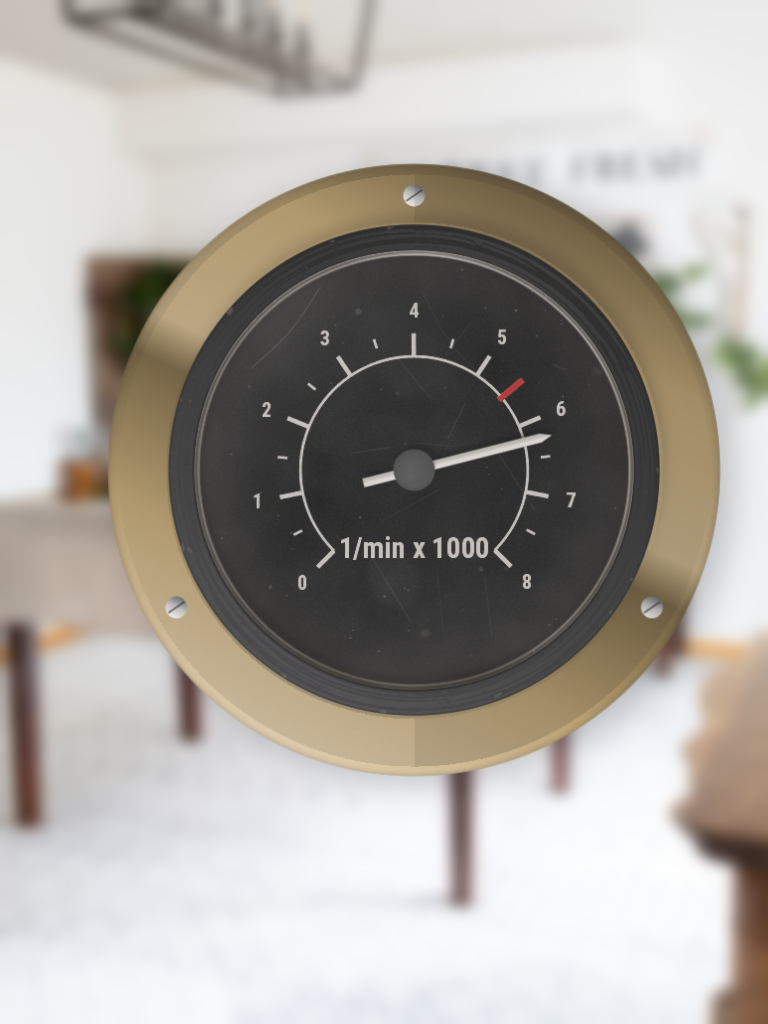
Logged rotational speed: **6250** rpm
